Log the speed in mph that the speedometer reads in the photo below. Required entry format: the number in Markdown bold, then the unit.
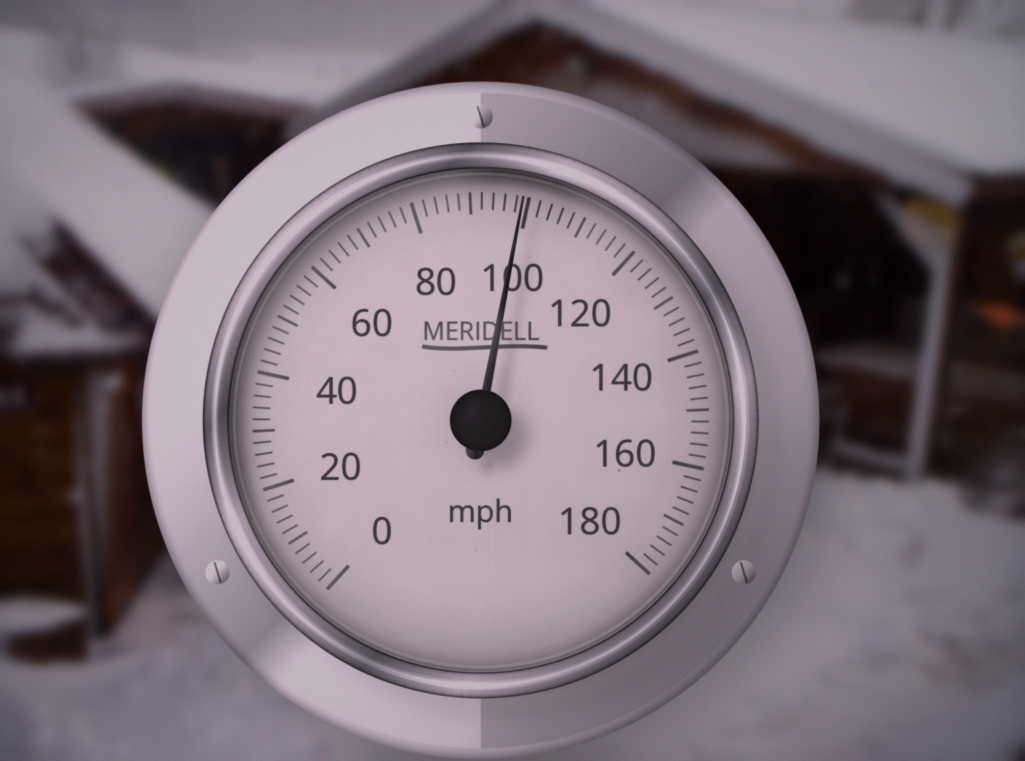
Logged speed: **99** mph
